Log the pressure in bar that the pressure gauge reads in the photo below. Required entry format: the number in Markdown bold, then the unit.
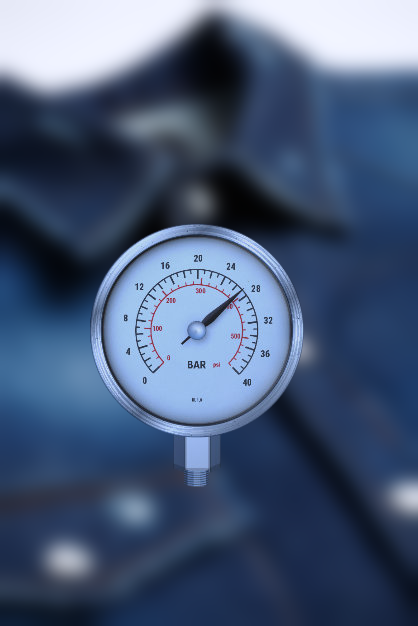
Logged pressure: **27** bar
